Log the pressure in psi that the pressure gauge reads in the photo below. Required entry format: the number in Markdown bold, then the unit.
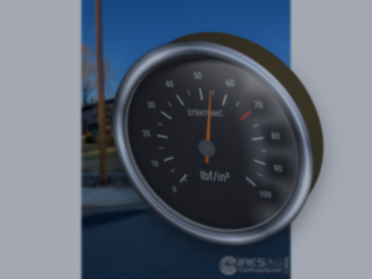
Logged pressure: **55** psi
